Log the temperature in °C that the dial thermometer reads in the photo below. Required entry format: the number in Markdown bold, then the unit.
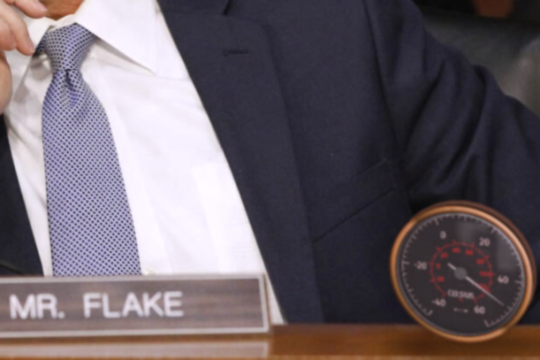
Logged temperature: **50** °C
